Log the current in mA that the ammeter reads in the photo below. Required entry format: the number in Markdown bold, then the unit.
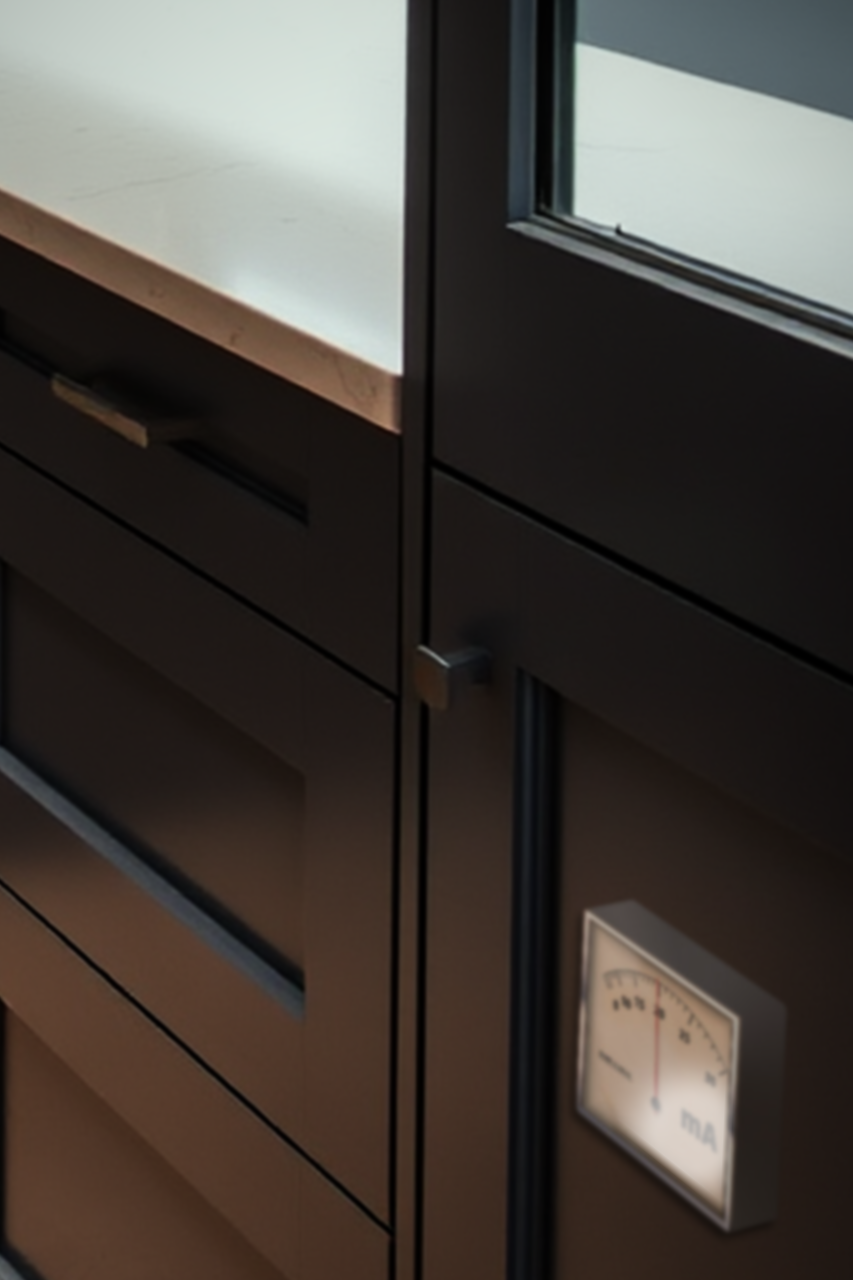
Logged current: **20** mA
